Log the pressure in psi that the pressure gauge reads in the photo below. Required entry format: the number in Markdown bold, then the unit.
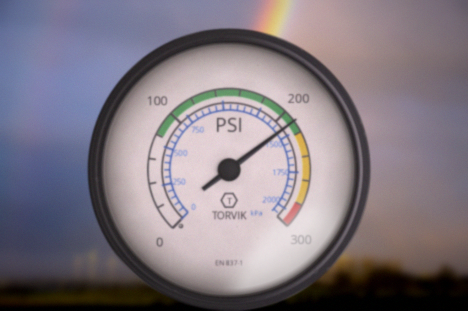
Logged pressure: **210** psi
